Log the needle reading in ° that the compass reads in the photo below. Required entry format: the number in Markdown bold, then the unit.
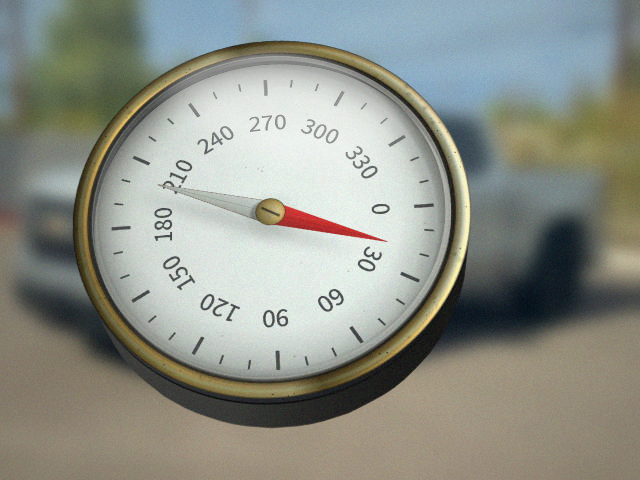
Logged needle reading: **20** °
